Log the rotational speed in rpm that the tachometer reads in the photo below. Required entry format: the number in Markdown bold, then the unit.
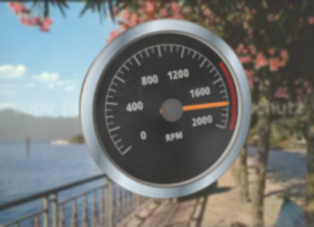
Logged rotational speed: **1800** rpm
